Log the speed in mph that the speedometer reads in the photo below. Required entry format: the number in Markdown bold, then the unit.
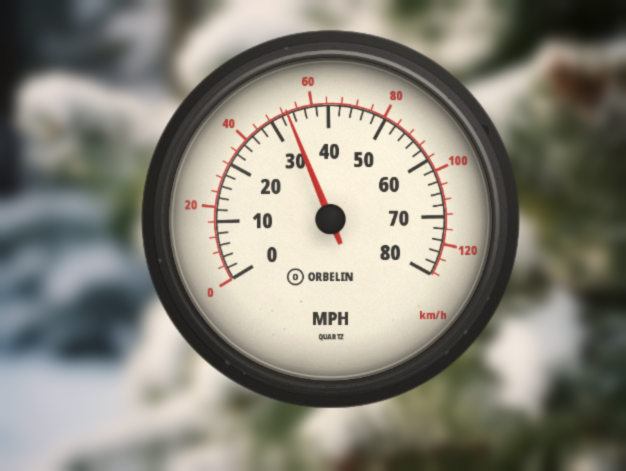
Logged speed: **33** mph
